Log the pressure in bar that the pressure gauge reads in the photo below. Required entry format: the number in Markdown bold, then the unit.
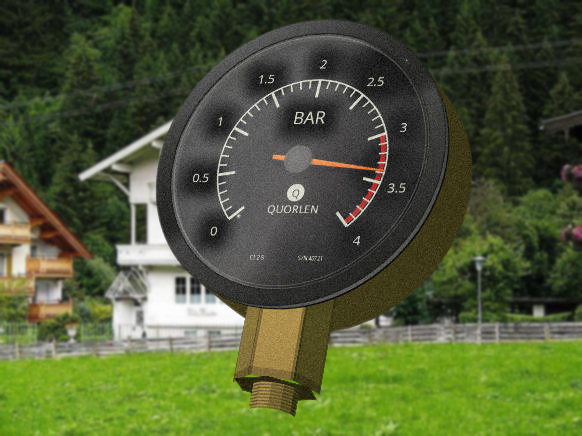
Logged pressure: **3.4** bar
